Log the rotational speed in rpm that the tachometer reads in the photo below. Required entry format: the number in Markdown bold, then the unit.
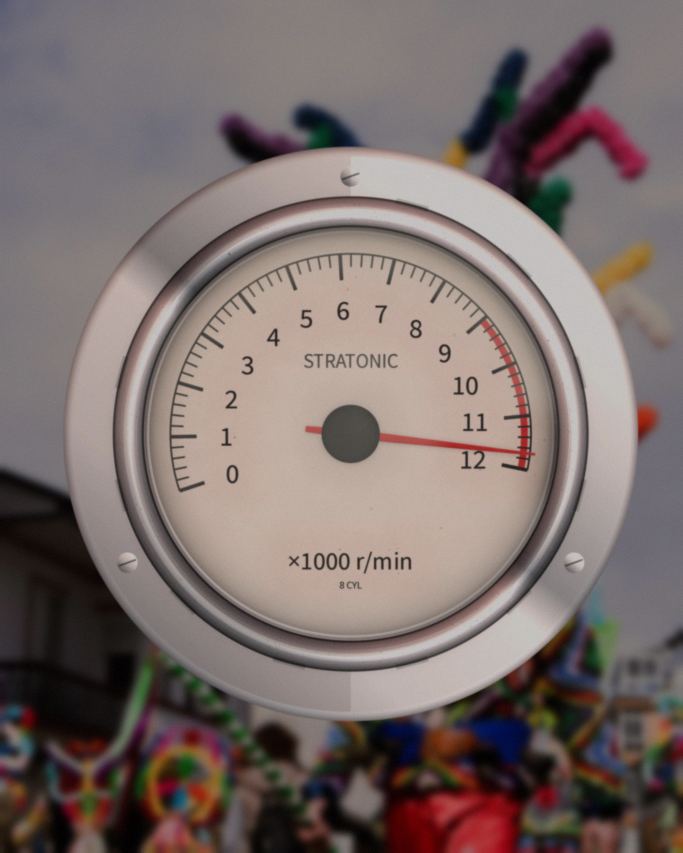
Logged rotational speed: **11700** rpm
